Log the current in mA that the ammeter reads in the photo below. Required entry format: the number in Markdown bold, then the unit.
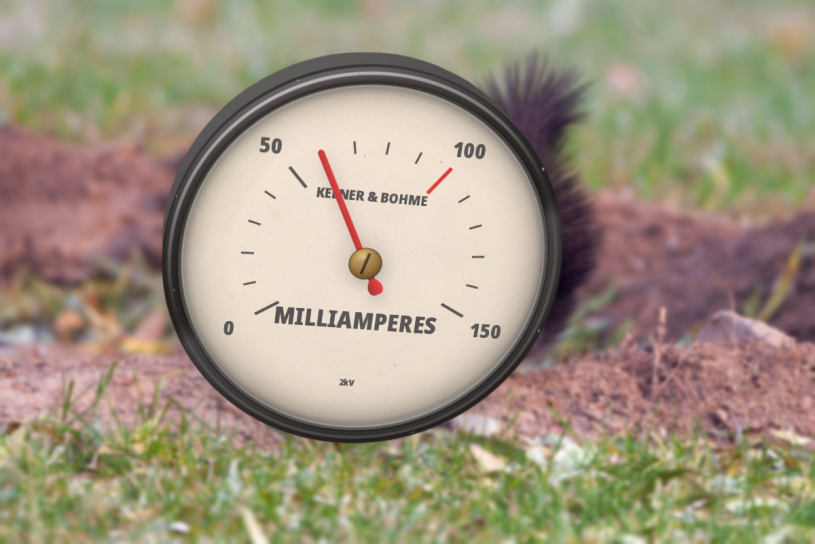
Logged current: **60** mA
